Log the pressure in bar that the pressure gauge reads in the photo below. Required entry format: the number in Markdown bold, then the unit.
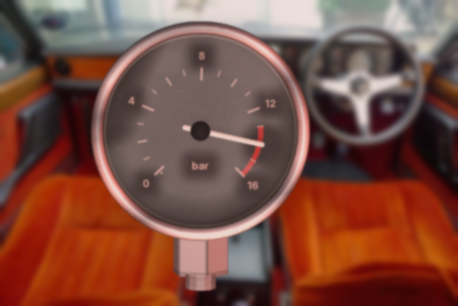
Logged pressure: **14** bar
